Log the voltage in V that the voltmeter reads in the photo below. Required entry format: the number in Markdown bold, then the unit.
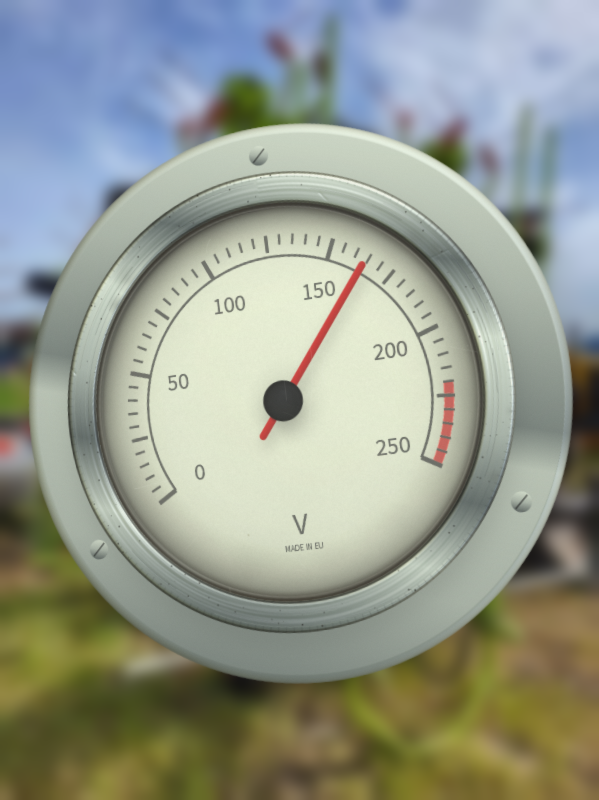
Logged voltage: **165** V
